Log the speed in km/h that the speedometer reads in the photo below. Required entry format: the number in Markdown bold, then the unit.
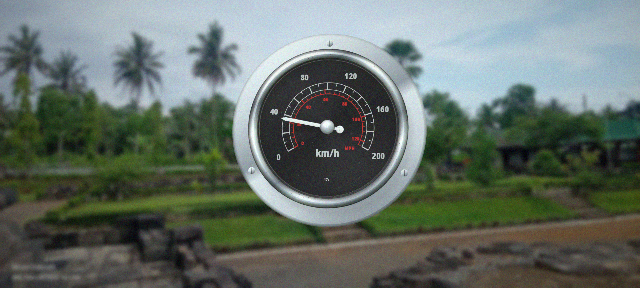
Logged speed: **35** km/h
